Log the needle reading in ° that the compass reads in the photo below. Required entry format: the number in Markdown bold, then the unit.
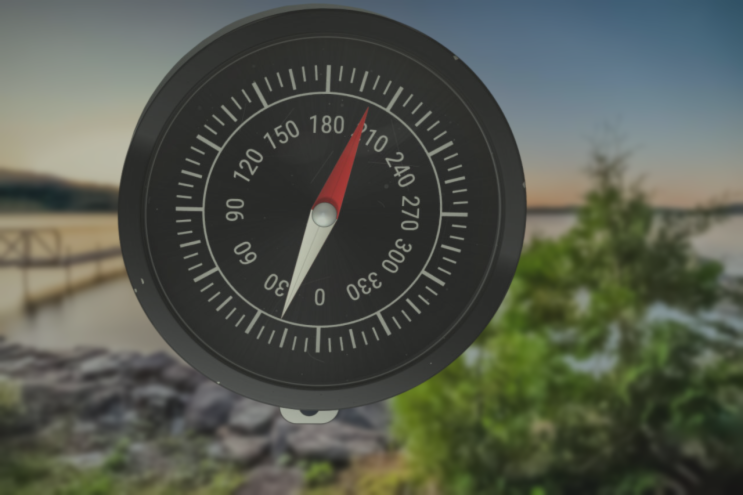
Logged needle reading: **200** °
